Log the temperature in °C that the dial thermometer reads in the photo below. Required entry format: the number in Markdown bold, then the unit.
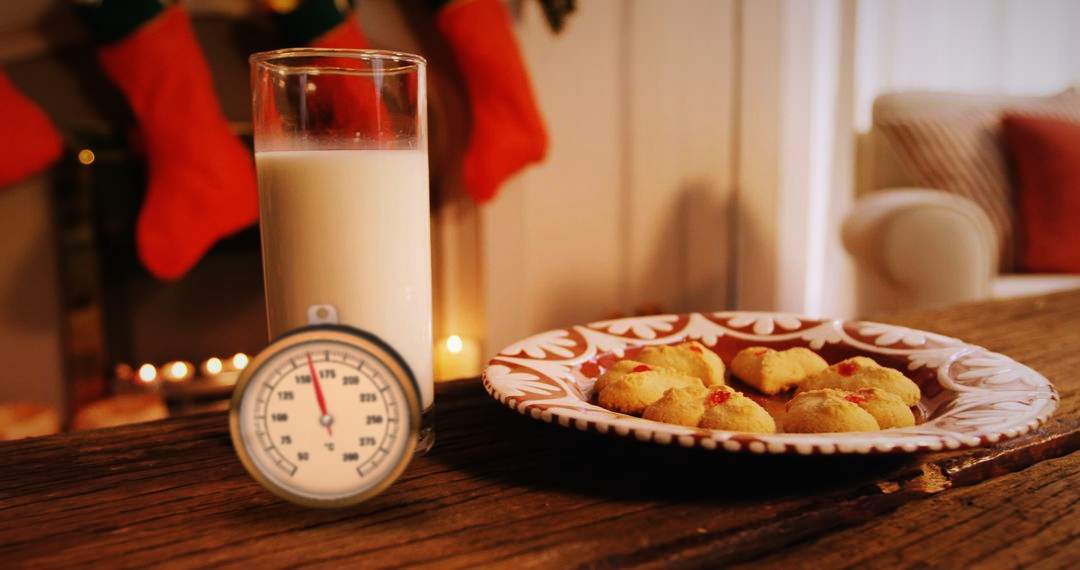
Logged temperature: **162.5** °C
